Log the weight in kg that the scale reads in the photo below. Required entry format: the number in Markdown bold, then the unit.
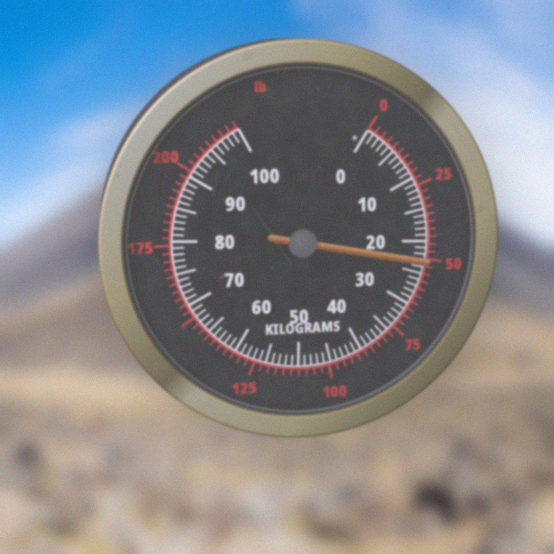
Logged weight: **23** kg
